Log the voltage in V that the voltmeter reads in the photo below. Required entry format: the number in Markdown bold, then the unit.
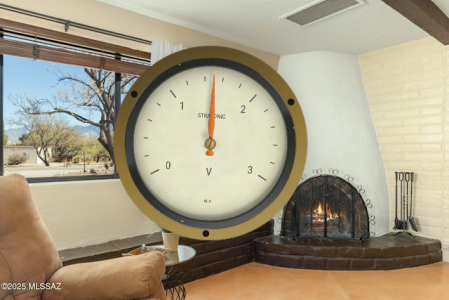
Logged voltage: **1.5** V
